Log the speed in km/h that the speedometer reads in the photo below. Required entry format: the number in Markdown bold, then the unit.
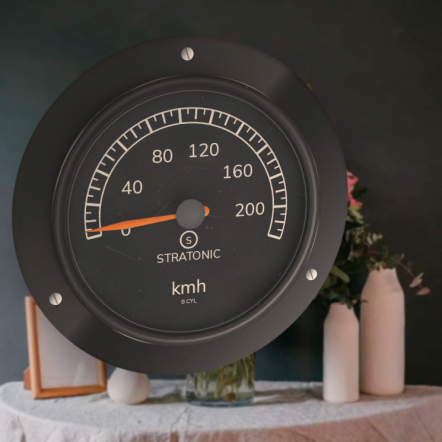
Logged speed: **5** km/h
